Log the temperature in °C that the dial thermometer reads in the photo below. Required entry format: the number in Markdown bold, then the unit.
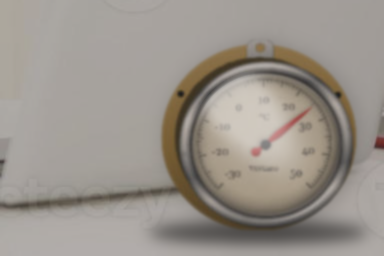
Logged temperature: **25** °C
